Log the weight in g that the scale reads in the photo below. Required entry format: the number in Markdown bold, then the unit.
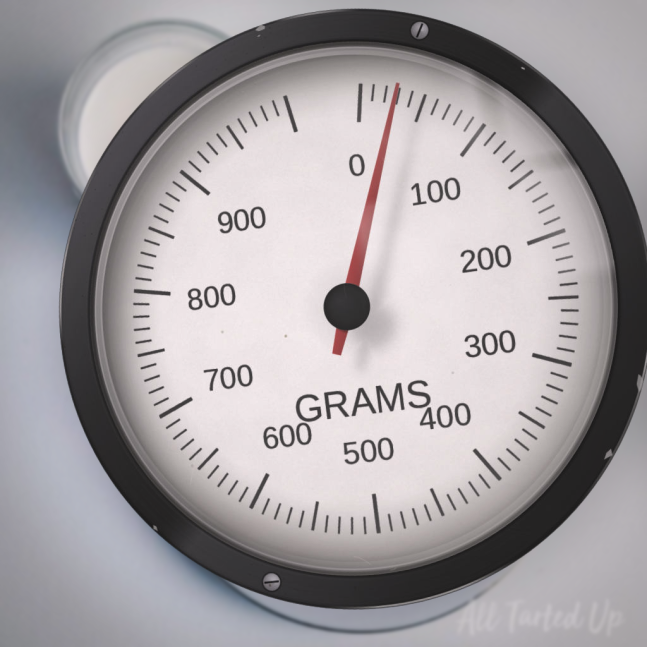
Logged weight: **30** g
